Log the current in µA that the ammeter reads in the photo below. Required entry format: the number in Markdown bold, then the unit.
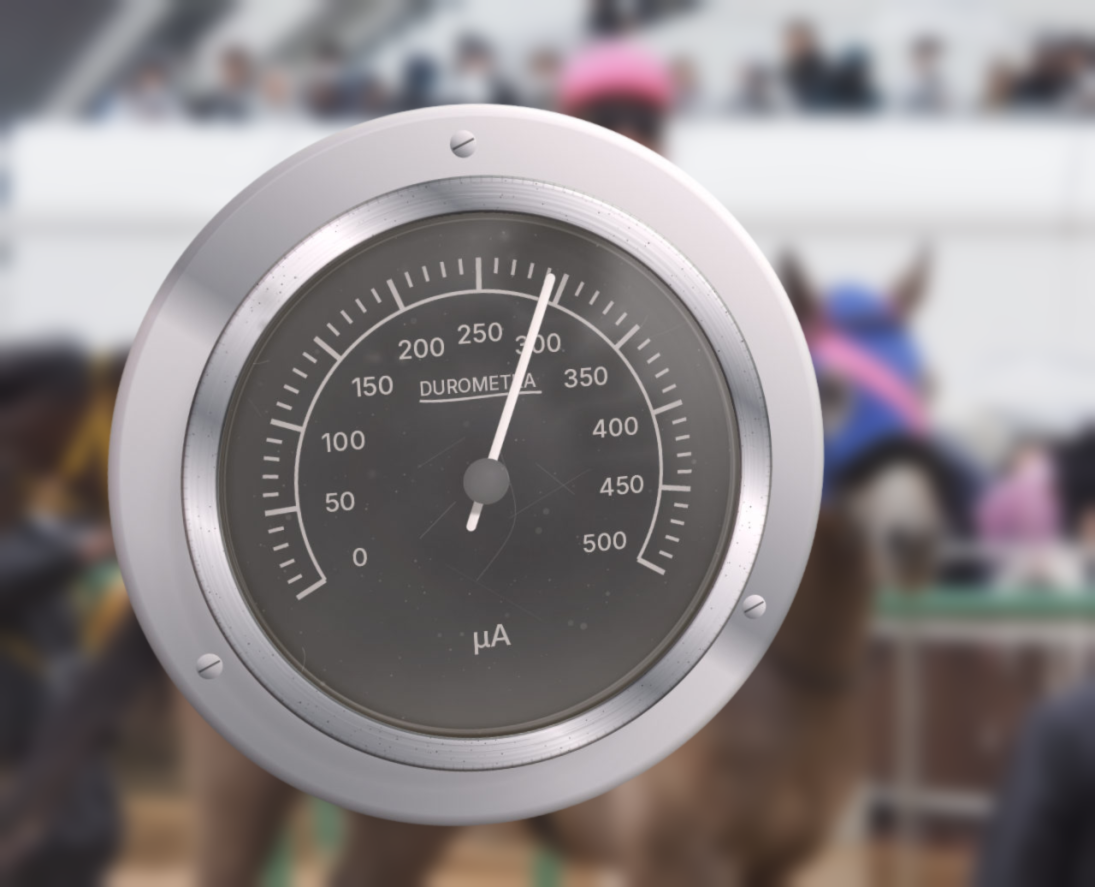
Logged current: **290** µA
